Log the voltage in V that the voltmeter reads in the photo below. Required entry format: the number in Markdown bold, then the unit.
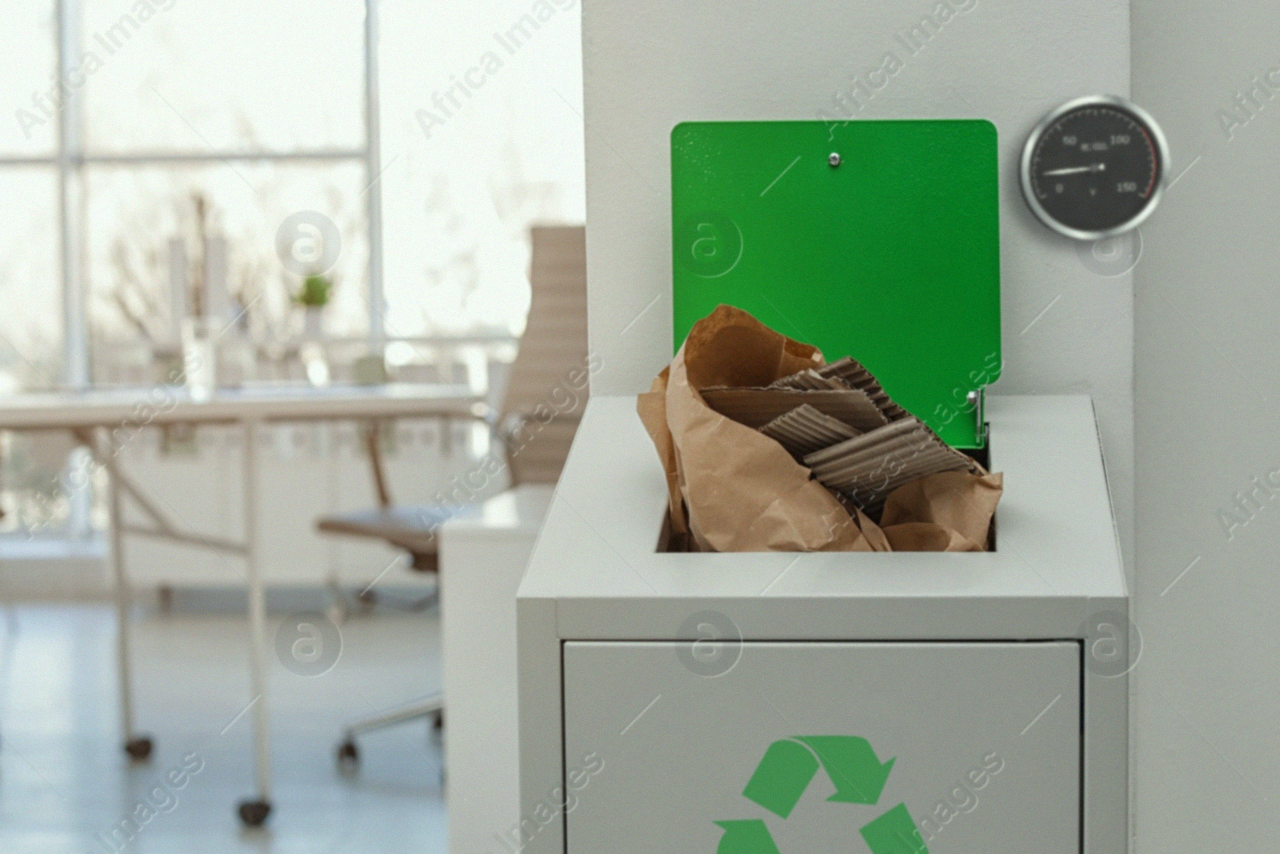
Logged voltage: **15** V
